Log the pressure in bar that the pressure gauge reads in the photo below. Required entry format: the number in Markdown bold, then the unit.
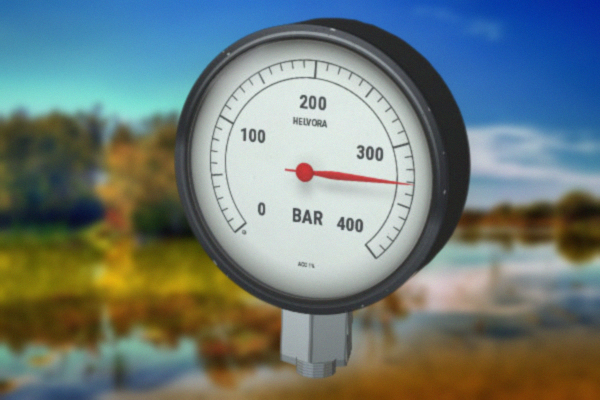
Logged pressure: **330** bar
